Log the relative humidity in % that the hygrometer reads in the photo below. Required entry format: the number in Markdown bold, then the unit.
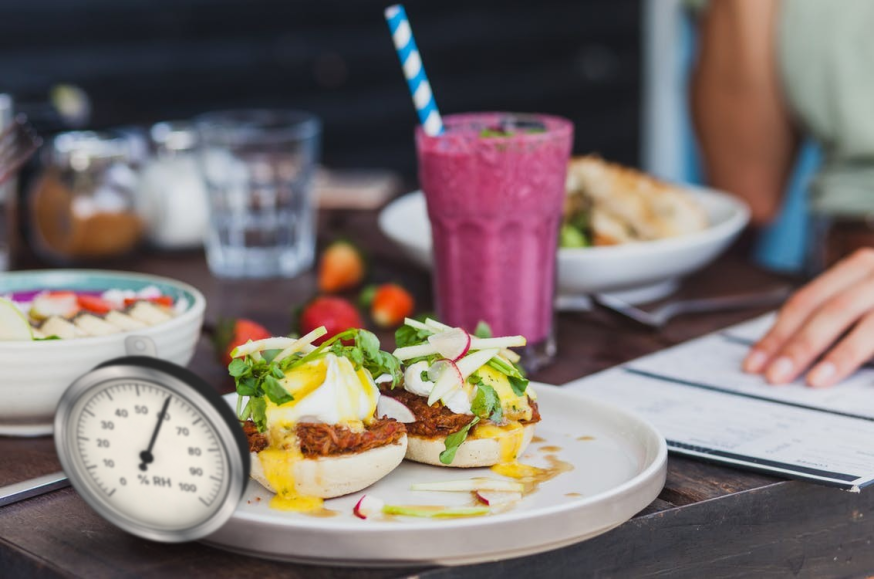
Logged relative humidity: **60** %
